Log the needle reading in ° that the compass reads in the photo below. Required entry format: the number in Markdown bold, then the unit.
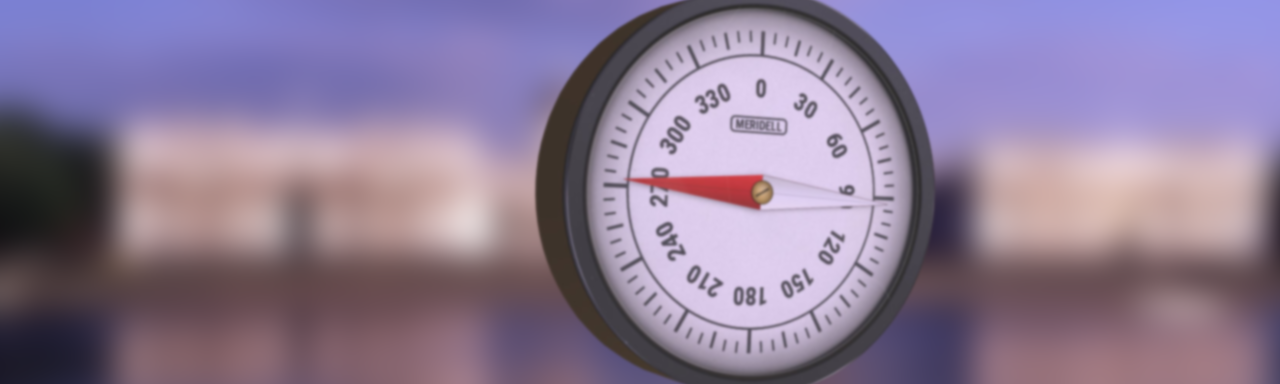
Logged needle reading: **272.5** °
